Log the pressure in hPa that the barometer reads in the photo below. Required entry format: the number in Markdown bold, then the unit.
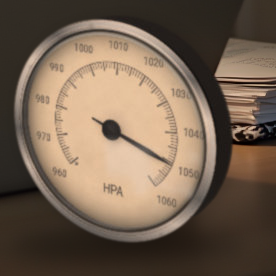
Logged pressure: **1050** hPa
